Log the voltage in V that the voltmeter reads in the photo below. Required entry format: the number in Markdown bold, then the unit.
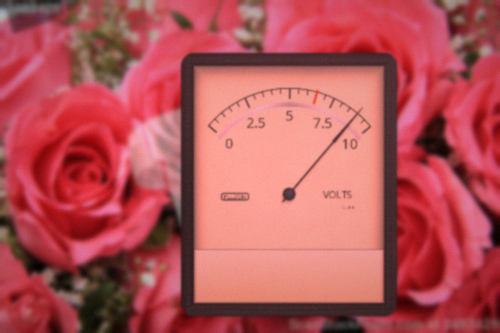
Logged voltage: **9** V
